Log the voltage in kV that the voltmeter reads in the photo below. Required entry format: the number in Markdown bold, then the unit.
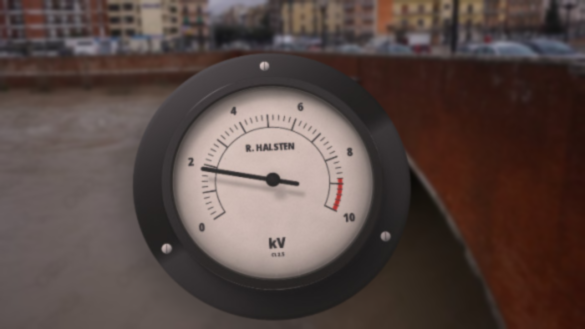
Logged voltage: **1.8** kV
